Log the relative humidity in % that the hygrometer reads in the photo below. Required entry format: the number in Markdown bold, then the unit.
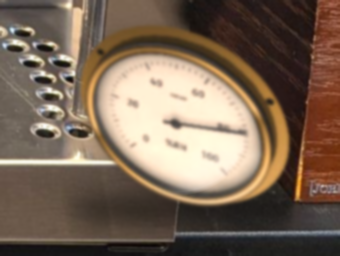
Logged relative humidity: **80** %
